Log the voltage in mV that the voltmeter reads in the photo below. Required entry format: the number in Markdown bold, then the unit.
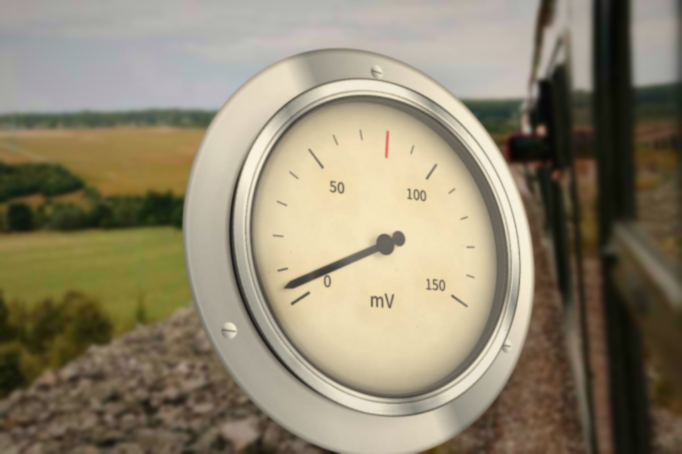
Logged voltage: **5** mV
